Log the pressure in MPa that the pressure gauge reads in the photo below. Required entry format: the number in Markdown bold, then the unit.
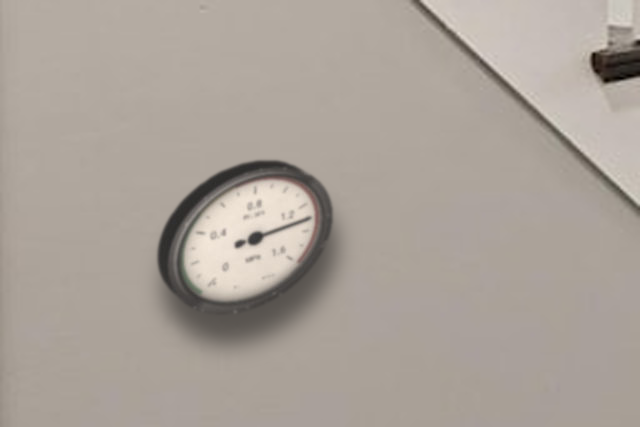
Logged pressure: **1.3** MPa
